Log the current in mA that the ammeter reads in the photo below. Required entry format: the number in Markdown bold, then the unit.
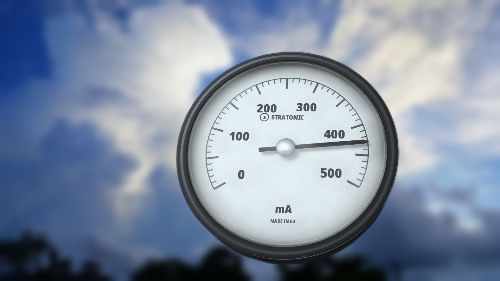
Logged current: **430** mA
